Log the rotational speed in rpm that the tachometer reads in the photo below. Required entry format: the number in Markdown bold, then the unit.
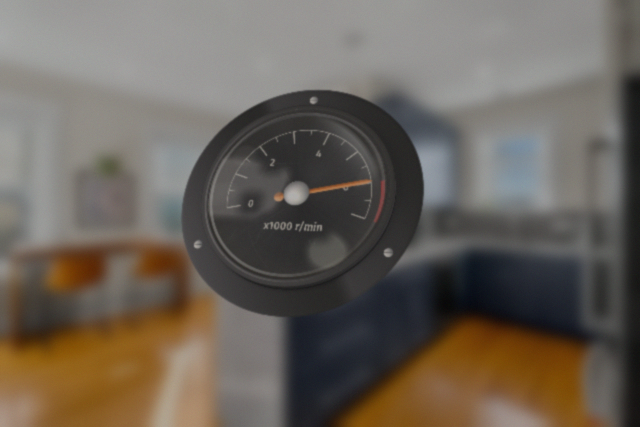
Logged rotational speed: **6000** rpm
